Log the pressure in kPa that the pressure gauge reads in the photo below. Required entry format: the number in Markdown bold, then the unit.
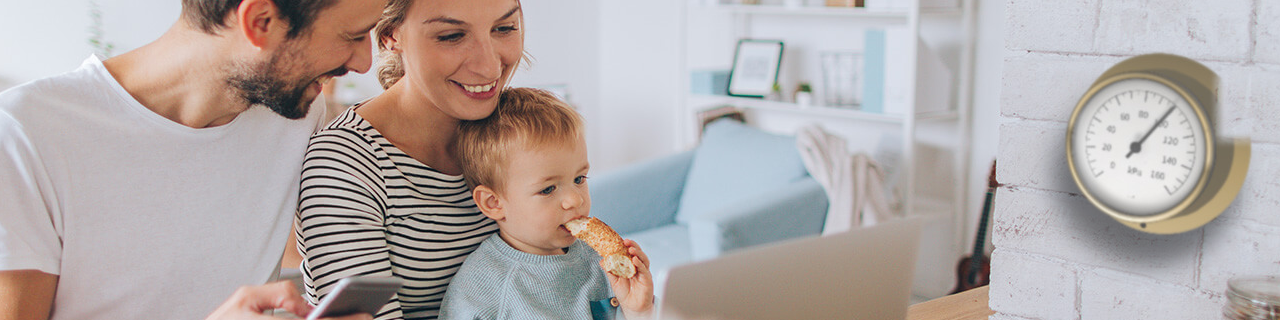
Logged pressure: **100** kPa
